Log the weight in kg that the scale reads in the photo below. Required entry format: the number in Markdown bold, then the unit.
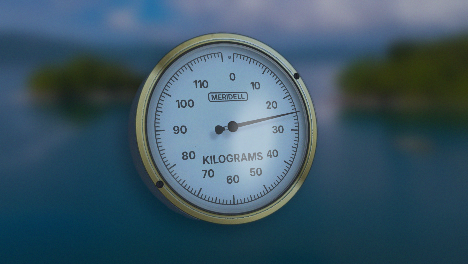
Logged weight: **25** kg
